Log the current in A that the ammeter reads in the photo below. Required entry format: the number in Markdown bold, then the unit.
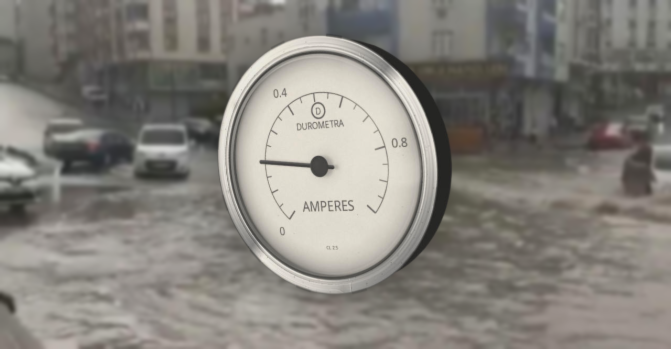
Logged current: **0.2** A
